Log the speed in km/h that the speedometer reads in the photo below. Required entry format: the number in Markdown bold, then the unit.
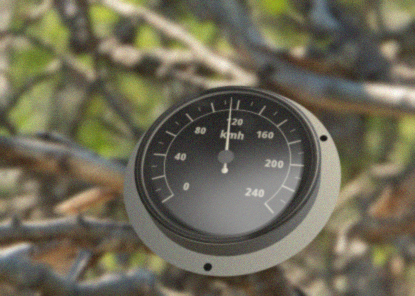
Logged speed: **115** km/h
